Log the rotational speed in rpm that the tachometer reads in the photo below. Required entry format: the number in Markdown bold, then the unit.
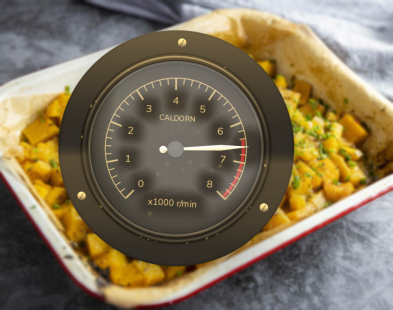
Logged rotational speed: **6600** rpm
